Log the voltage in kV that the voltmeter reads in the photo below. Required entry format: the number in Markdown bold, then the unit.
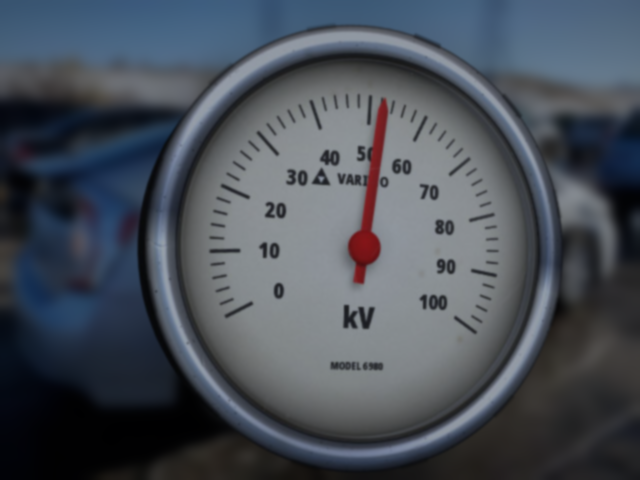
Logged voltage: **52** kV
